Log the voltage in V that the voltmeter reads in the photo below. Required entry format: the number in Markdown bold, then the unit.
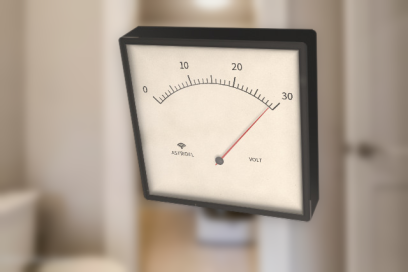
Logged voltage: **29** V
